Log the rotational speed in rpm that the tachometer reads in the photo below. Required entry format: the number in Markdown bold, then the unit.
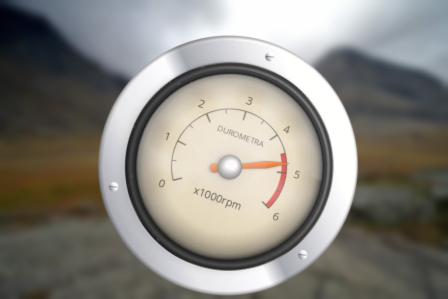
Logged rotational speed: **4750** rpm
